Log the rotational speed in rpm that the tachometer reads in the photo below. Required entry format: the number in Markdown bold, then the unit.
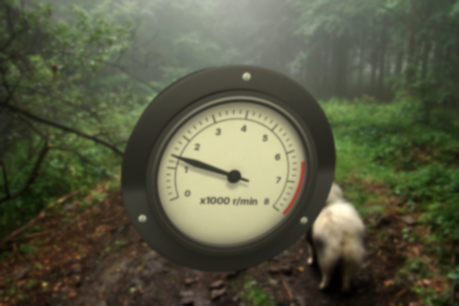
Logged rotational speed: **1400** rpm
